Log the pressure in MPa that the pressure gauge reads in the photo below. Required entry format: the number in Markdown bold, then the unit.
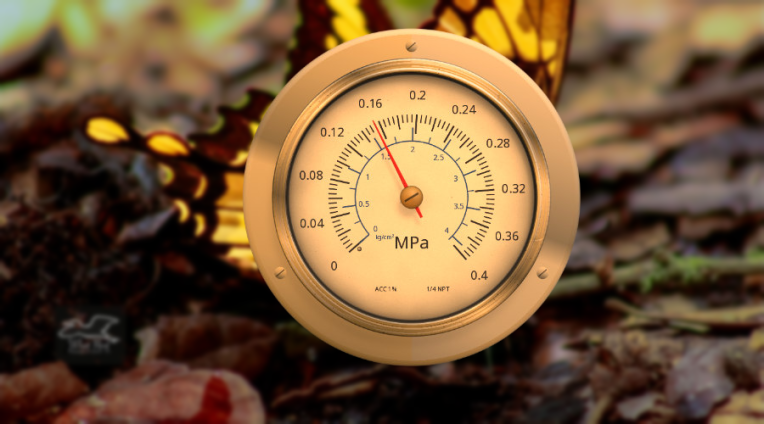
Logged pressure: **0.155** MPa
